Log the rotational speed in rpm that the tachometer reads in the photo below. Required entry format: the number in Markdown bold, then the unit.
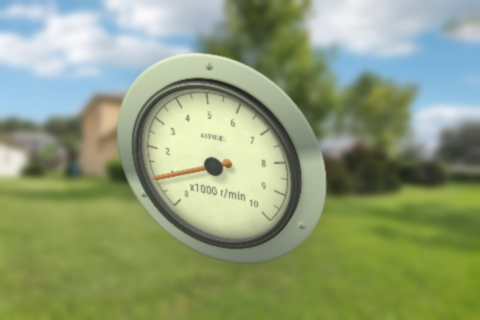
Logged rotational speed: **1000** rpm
